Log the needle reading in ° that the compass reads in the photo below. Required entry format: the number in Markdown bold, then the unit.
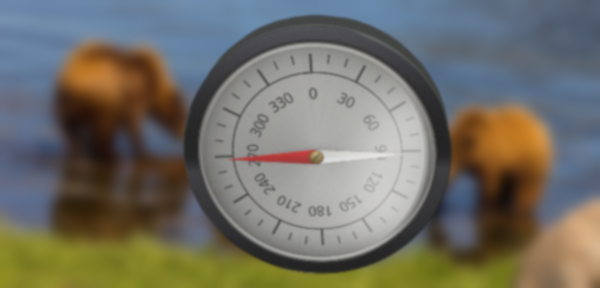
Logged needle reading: **270** °
